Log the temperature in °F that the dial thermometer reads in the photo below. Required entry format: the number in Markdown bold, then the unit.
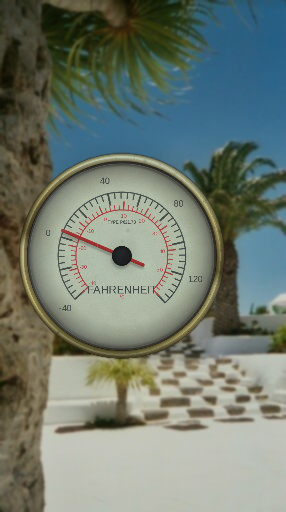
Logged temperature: **4** °F
